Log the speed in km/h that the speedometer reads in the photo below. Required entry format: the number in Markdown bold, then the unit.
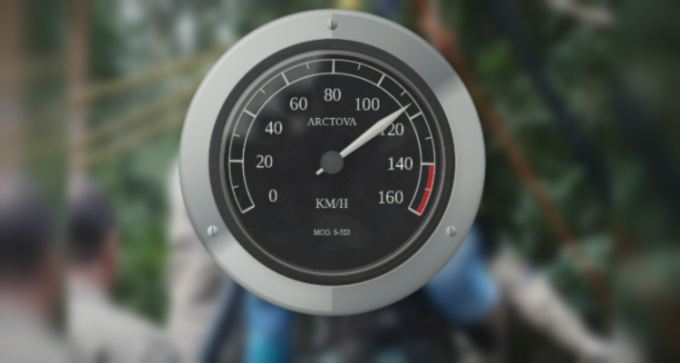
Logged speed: **115** km/h
